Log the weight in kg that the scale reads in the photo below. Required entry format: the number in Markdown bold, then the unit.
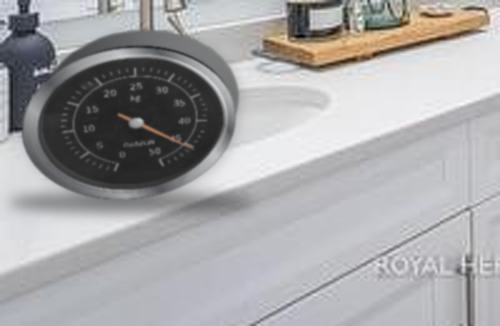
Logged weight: **45** kg
